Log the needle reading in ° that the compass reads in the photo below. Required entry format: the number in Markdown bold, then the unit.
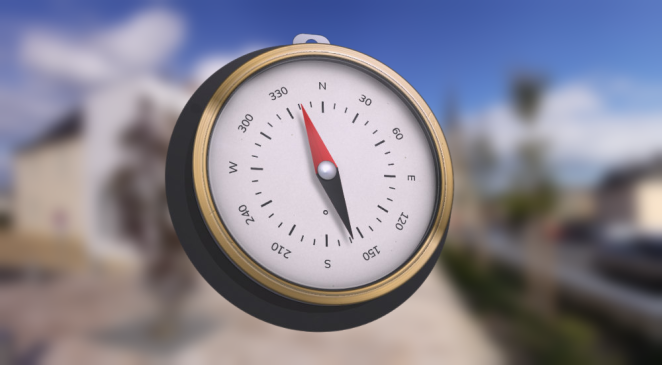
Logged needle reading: **340** °
